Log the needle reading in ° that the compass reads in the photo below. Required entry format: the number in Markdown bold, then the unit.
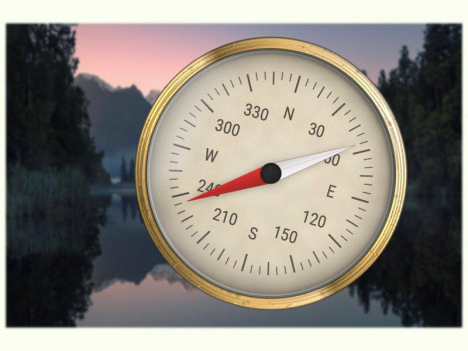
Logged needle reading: **235** °
